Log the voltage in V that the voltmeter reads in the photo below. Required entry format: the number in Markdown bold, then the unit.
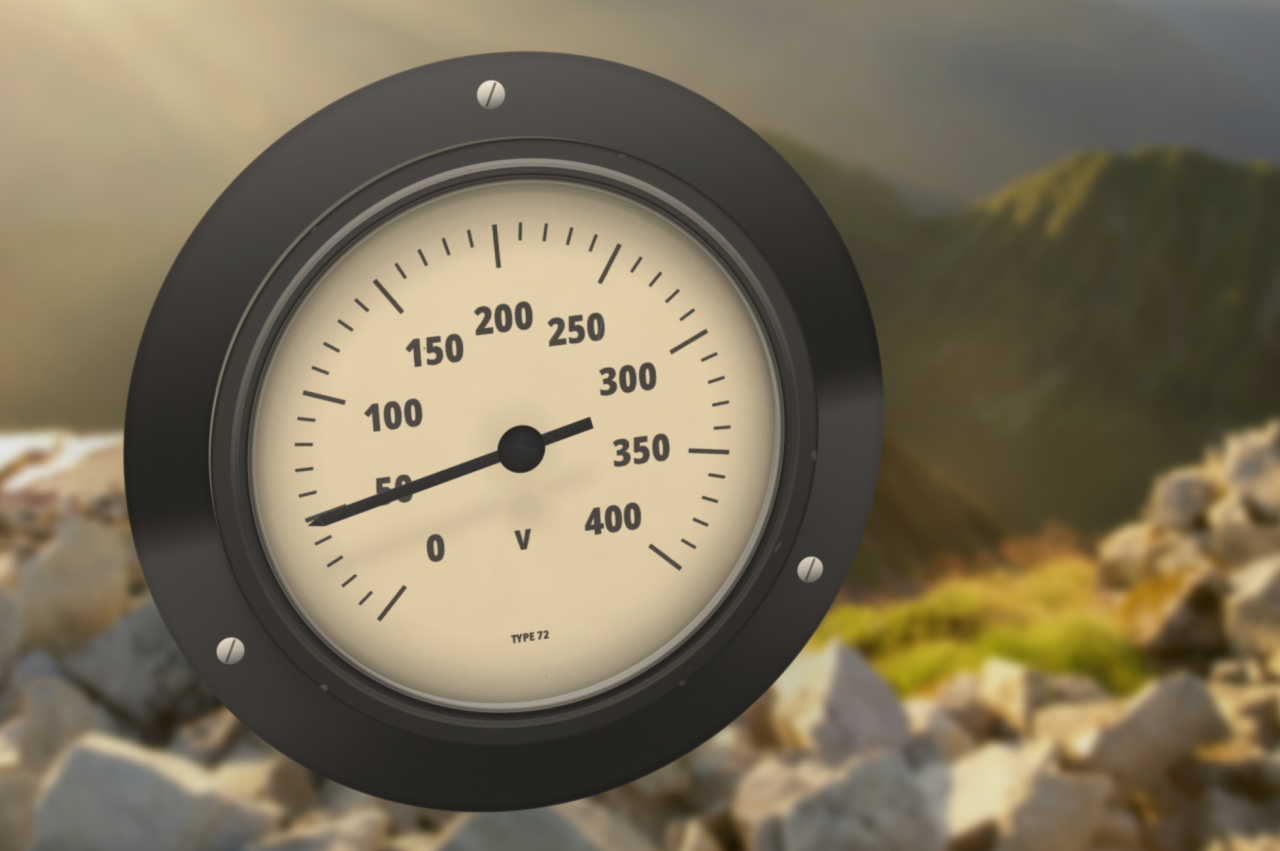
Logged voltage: **50** V
